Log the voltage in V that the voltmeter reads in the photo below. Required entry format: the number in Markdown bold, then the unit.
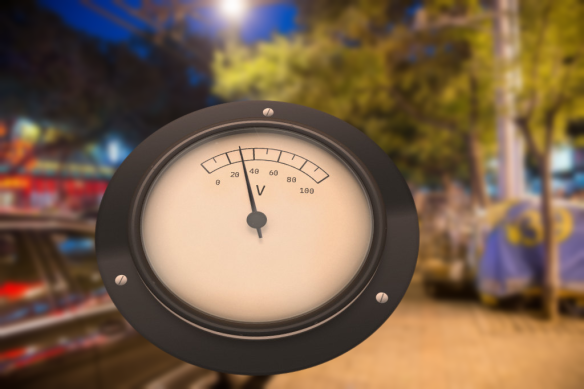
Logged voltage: **30** V
